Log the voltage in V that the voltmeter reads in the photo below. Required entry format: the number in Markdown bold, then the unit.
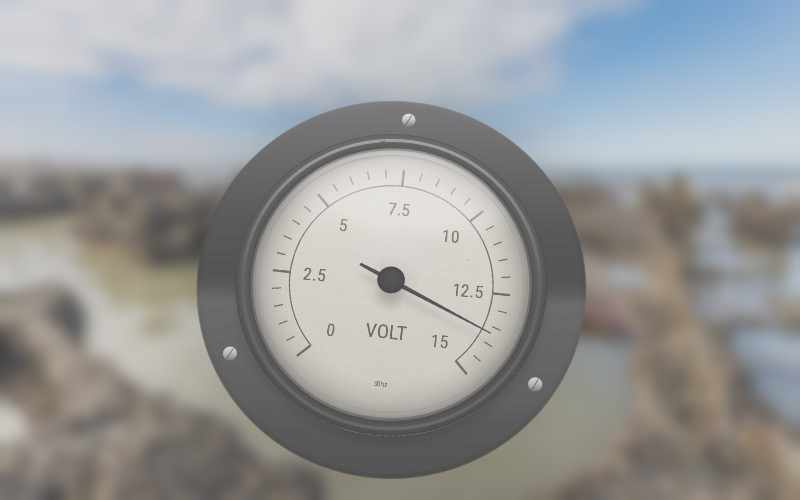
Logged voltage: **13.75** V
